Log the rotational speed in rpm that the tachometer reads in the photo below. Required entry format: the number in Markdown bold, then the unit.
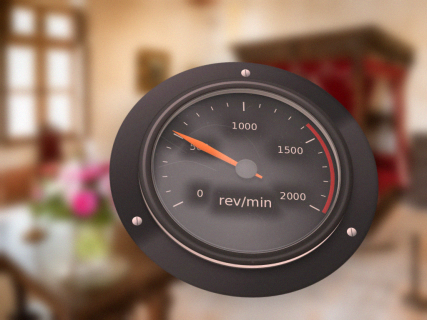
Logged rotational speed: **500** rpm
